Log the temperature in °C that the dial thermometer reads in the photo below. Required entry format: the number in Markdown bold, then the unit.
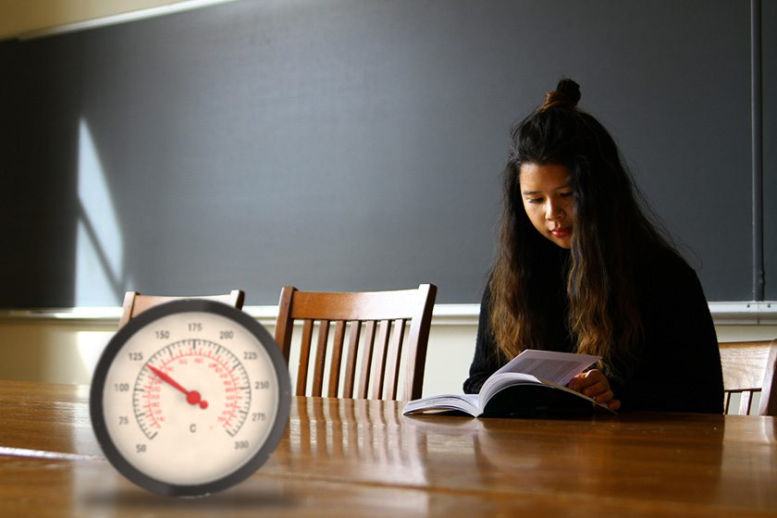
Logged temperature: **125** °C
